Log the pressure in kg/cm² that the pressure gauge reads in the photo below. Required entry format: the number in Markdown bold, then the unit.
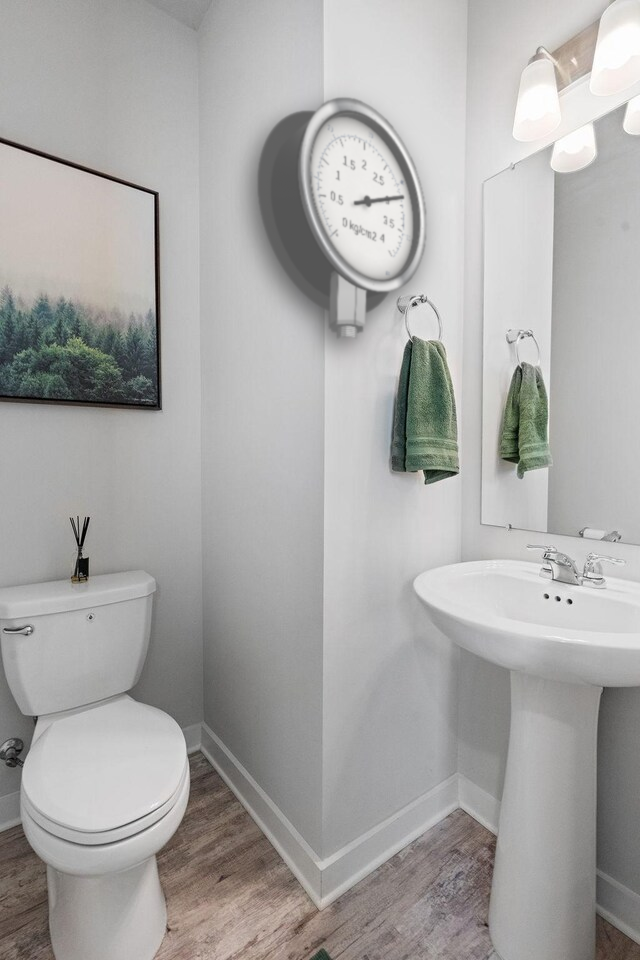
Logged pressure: **3** kg/cm²
